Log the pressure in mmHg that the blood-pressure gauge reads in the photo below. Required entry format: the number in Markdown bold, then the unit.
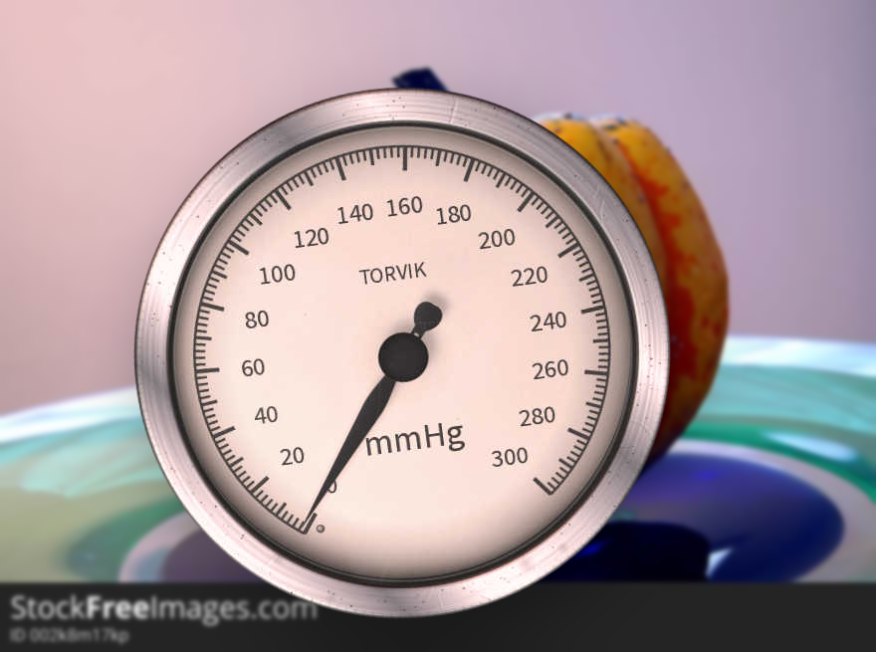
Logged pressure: **2** mmHg
